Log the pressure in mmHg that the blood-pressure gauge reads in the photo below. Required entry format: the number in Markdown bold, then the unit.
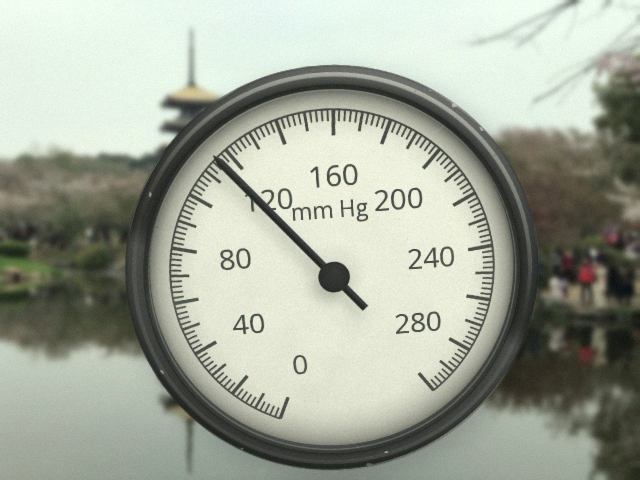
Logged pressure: **116** mmHg
